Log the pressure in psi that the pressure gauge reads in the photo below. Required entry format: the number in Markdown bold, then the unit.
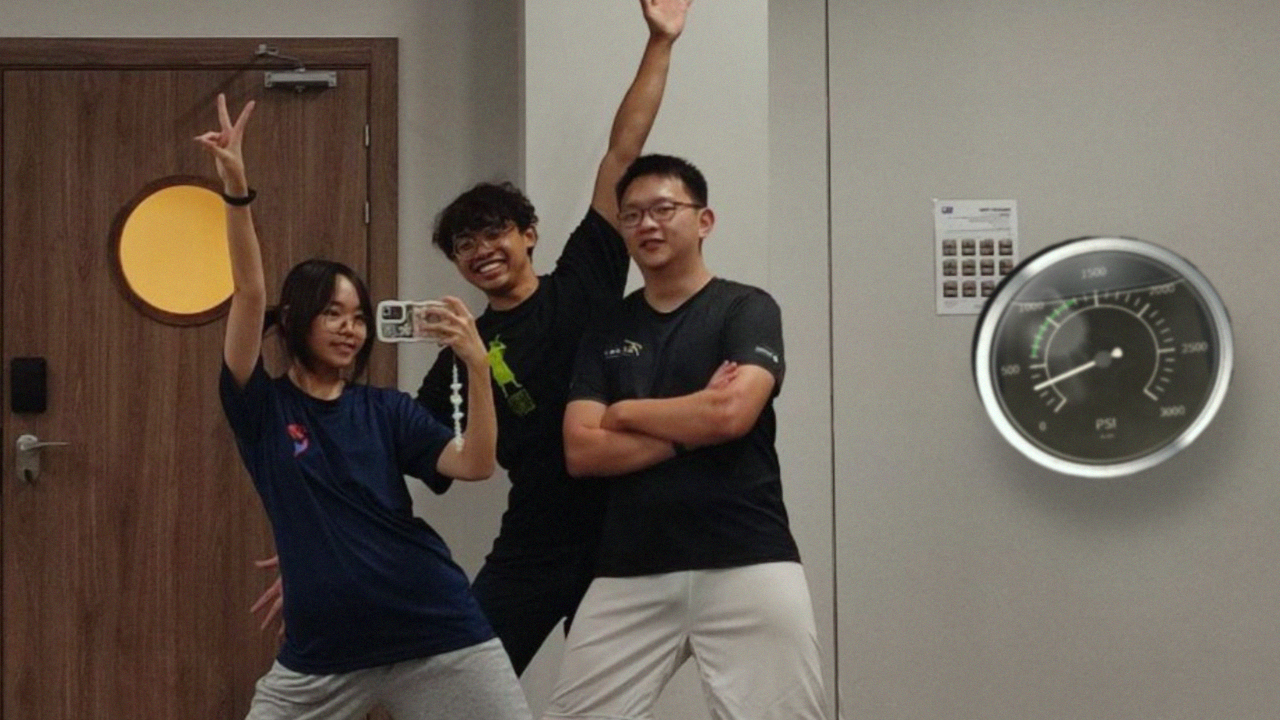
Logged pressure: **300** psi
